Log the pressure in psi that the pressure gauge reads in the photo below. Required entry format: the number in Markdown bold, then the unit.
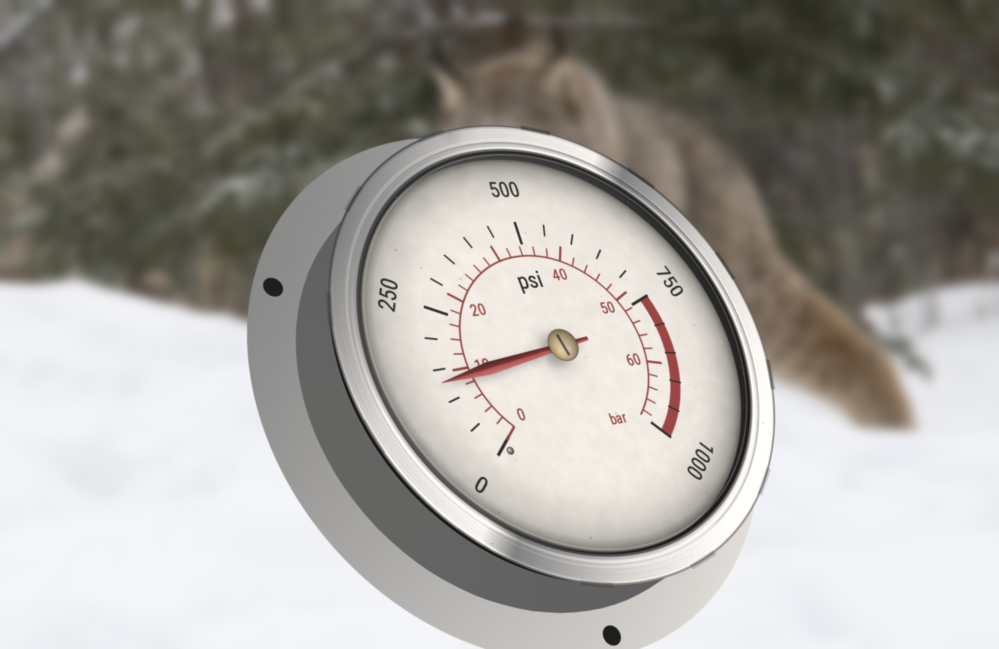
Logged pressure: **125** psi
